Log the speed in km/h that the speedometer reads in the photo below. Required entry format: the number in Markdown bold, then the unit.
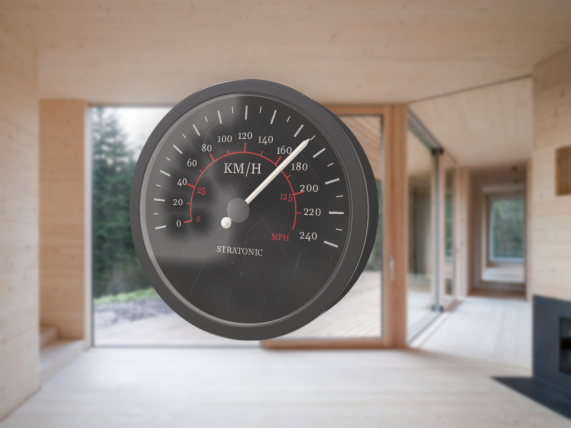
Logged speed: **170** km/h
